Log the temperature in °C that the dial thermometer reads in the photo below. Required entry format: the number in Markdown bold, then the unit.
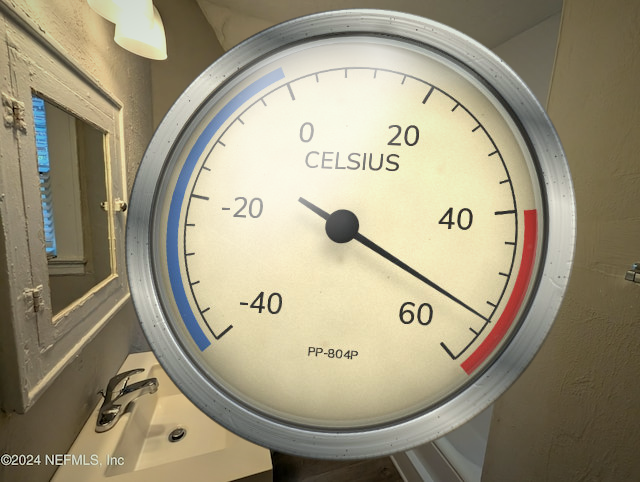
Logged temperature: **54** °C
